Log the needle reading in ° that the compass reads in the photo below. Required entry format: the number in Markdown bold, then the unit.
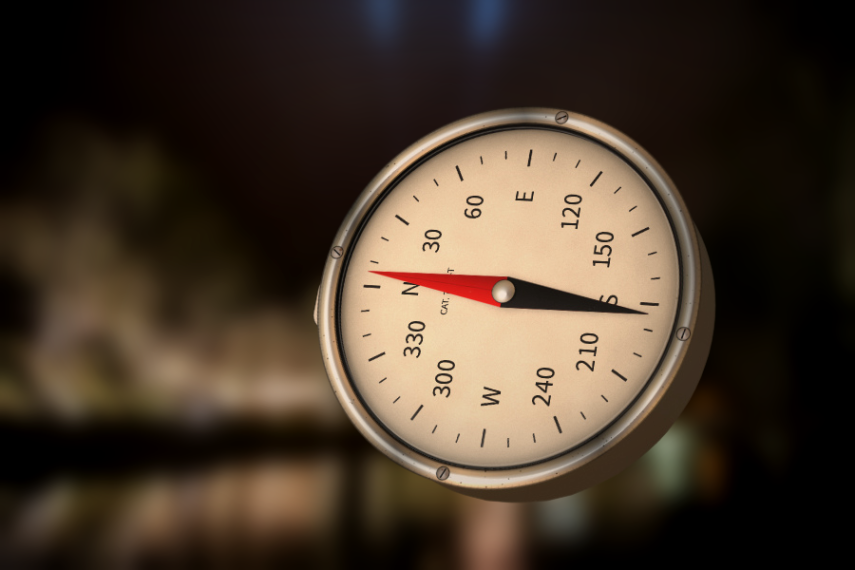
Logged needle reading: **5** °
